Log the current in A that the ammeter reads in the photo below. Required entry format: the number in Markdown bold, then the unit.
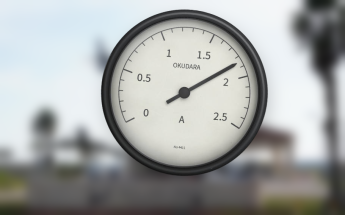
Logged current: **1.85** A
